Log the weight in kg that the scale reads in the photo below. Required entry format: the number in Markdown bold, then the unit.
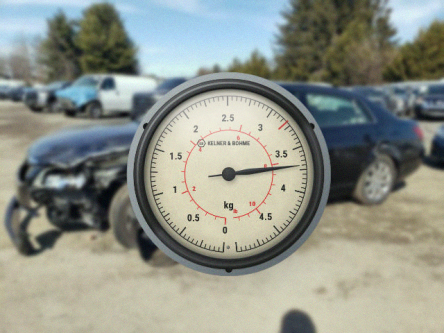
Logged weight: **3.7** kg
